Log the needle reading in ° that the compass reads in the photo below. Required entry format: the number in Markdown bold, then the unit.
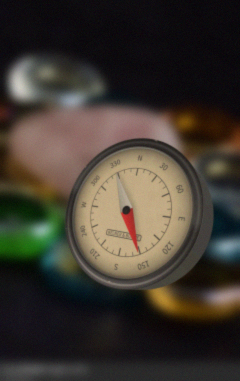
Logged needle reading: **150** °
